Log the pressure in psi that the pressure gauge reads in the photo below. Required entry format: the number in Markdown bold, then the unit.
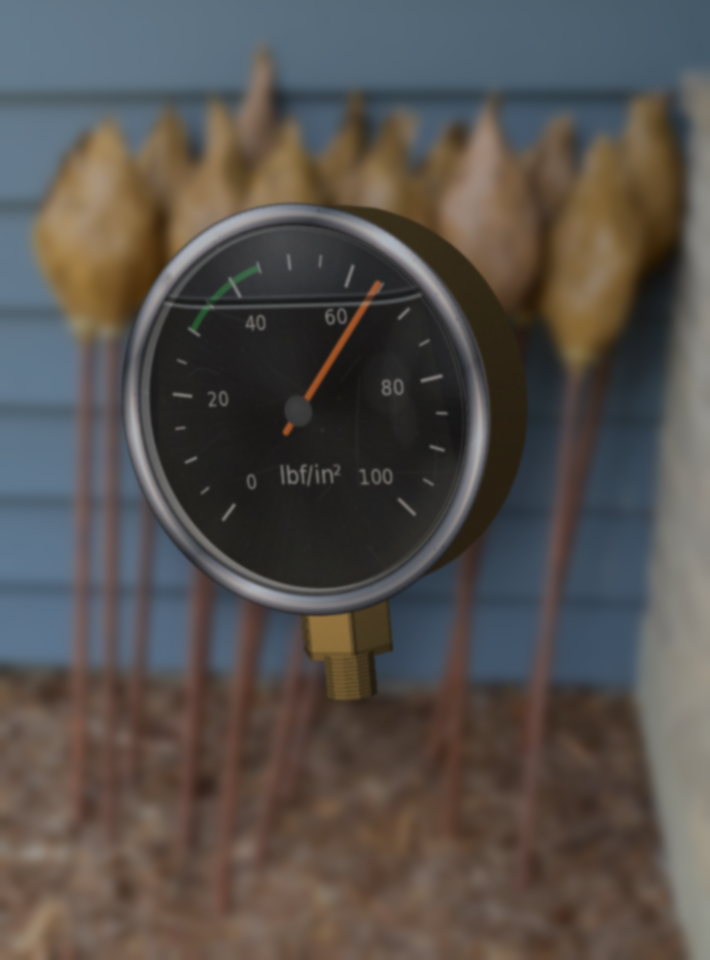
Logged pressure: **65** psi
